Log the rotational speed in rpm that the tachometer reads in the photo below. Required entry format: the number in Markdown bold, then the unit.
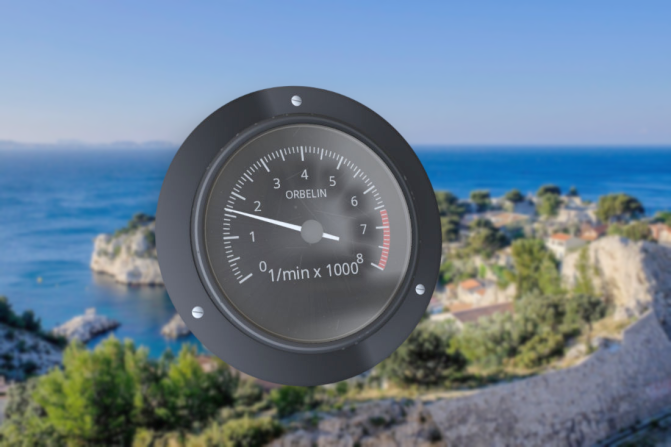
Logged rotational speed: **1600** rpm
